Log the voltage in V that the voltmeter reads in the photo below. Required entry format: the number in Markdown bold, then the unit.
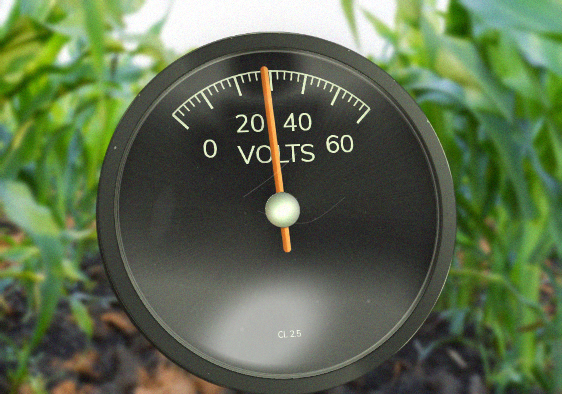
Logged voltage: **28** V
